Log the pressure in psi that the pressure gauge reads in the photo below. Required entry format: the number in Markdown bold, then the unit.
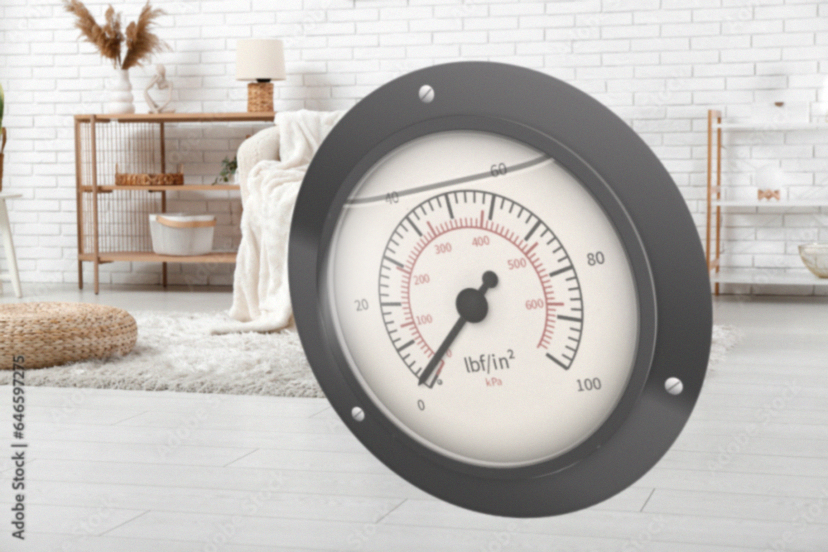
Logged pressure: **2** psi
